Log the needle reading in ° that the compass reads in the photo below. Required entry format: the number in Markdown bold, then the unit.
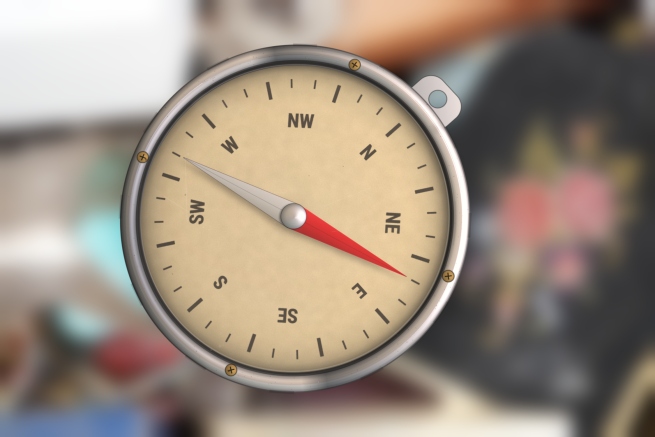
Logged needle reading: **70** °
